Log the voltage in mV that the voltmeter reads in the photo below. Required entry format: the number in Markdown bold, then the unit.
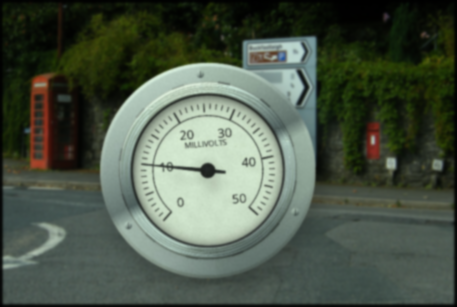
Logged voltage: **10** mV
